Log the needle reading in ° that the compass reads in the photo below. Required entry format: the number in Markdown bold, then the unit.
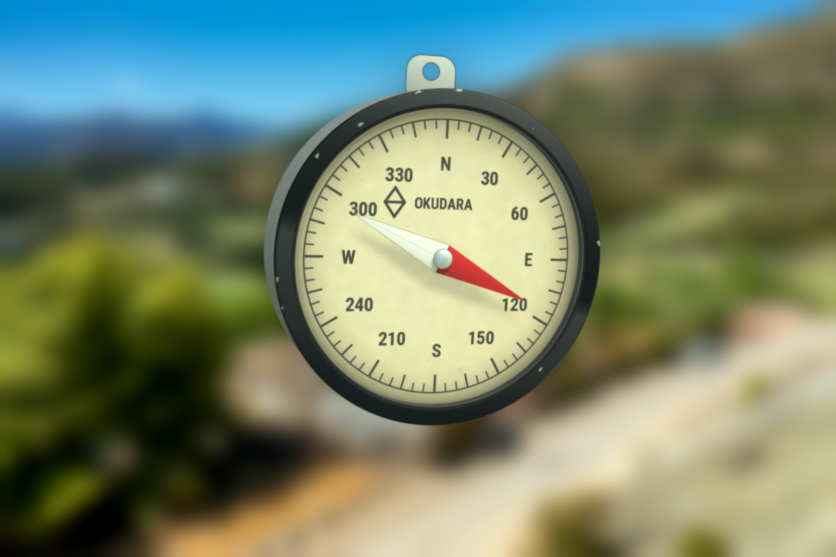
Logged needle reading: **115** °
